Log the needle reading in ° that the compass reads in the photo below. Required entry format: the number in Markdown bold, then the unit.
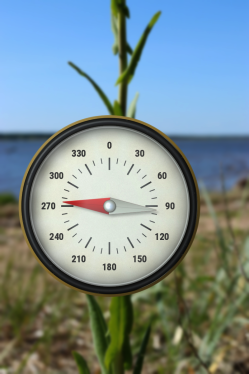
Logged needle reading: **275** °
